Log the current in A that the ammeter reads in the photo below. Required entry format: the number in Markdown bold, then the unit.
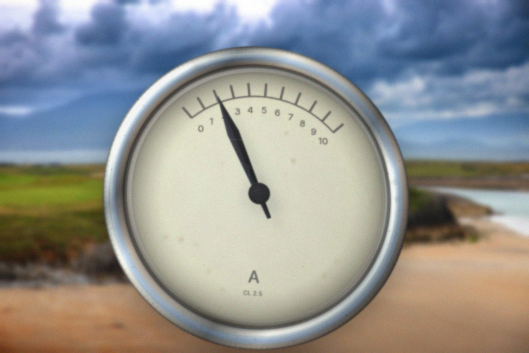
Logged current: **2** A
